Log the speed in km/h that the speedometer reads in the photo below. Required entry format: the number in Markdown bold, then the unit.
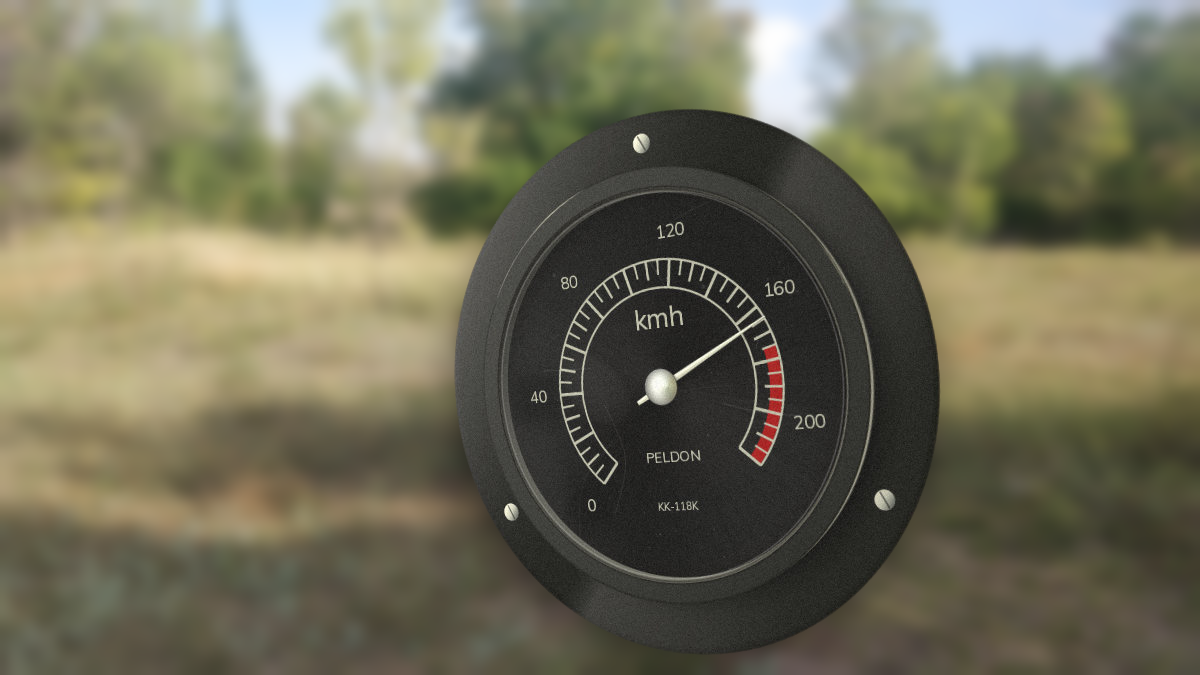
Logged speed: **165** km/h
